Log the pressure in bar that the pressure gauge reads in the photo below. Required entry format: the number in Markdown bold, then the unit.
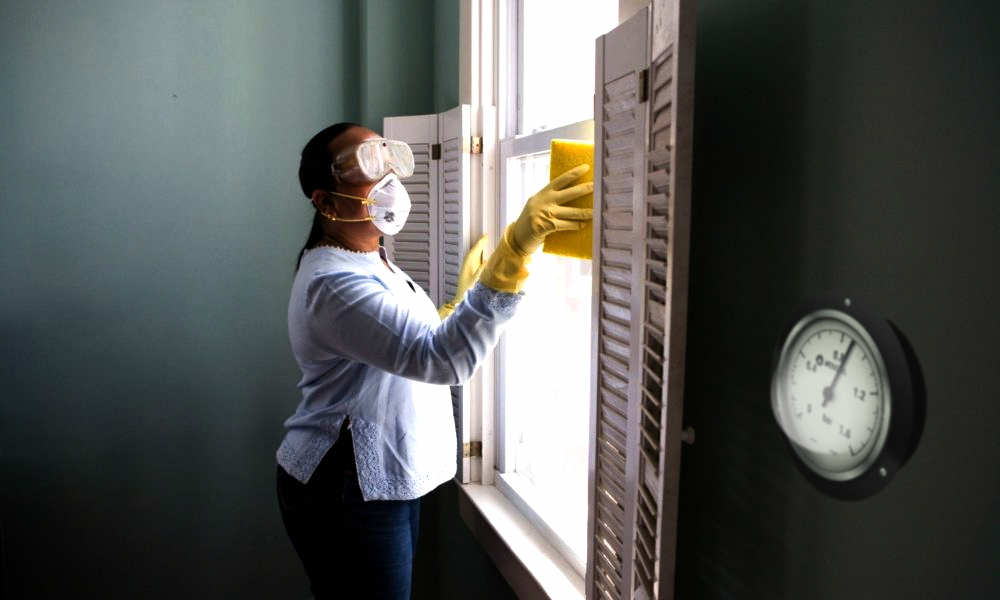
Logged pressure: **0.9** bar
